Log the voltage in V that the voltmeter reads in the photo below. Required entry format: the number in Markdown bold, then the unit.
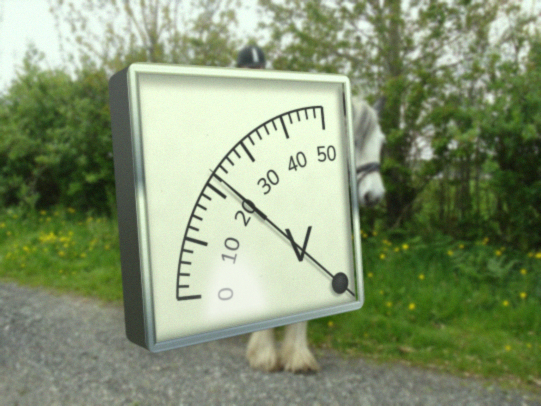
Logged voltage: **22** V
